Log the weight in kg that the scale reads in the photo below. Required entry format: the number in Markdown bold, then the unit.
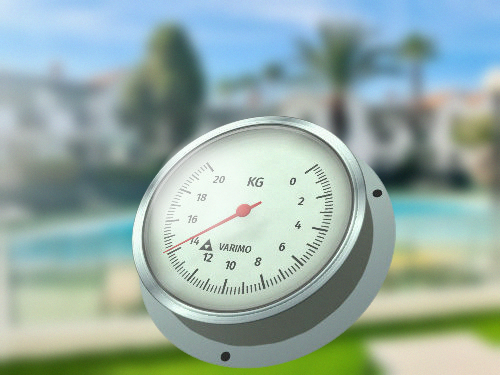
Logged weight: **14** kg
